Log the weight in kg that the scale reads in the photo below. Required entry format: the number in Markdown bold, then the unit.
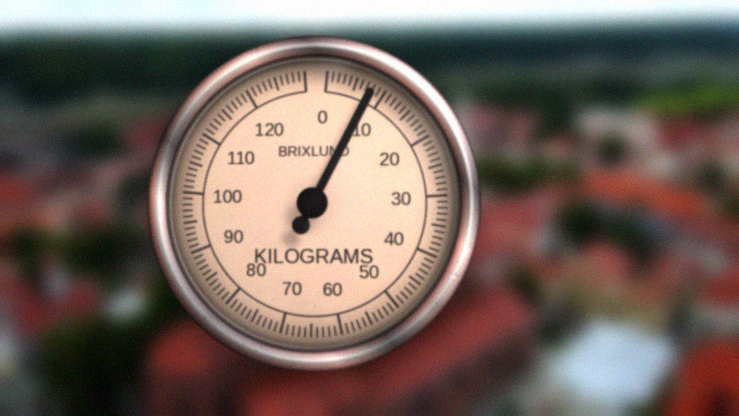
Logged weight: **8** kg
